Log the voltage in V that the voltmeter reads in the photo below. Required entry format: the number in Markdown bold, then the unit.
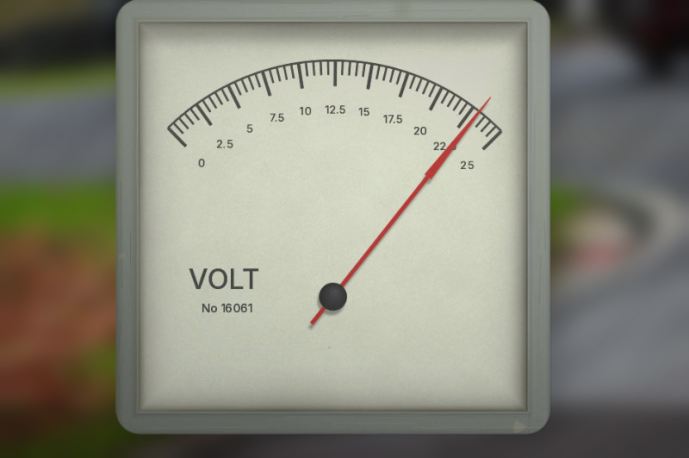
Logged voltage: **23** V
